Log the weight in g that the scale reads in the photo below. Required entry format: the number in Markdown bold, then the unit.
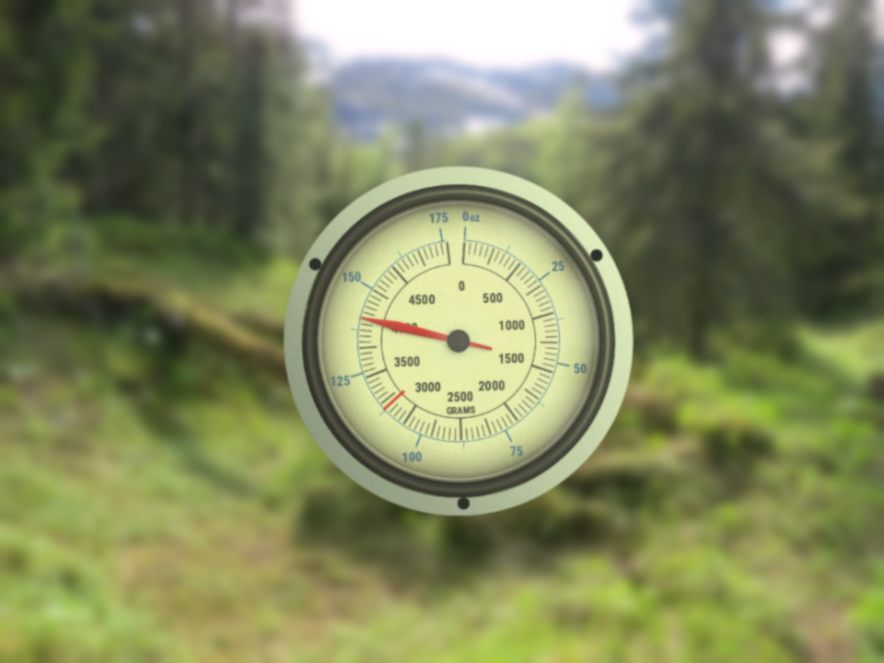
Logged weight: **4000** g
